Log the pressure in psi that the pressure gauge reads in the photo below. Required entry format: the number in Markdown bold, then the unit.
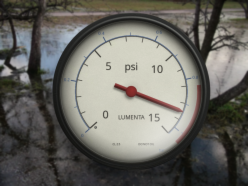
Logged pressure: **13.5** psi
